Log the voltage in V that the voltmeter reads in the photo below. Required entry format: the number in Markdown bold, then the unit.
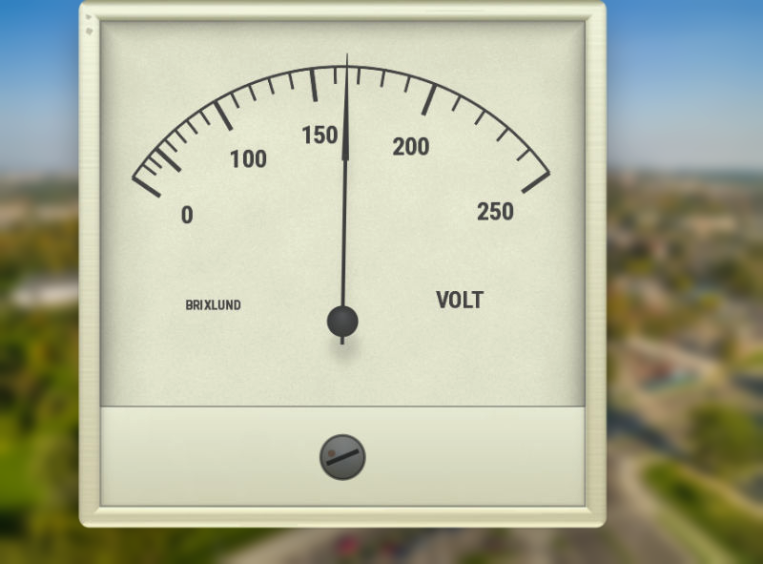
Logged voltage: **165** V
